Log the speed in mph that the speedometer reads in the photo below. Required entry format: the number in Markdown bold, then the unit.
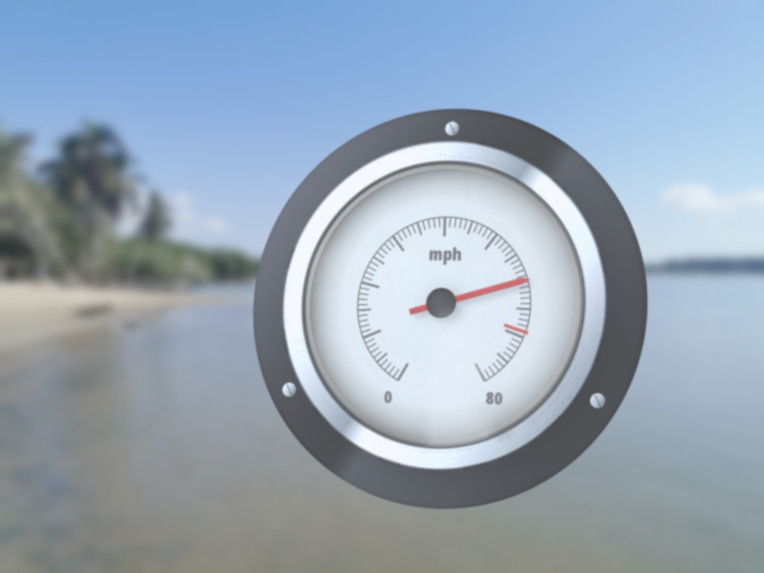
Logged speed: **60** mph
